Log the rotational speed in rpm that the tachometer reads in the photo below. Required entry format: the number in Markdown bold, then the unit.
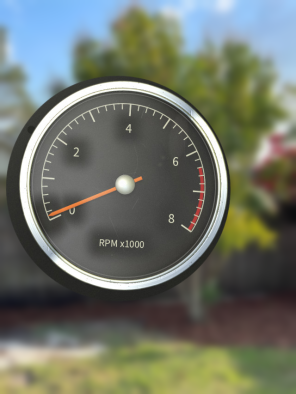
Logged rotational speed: **100** rpm
